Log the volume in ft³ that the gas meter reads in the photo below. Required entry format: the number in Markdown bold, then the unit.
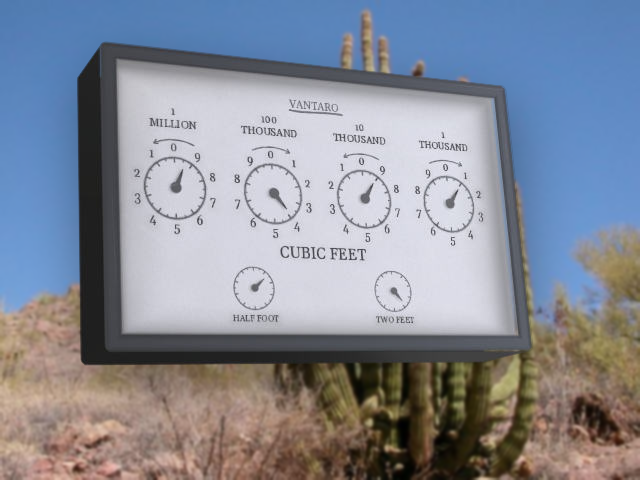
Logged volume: **939100** ft³
